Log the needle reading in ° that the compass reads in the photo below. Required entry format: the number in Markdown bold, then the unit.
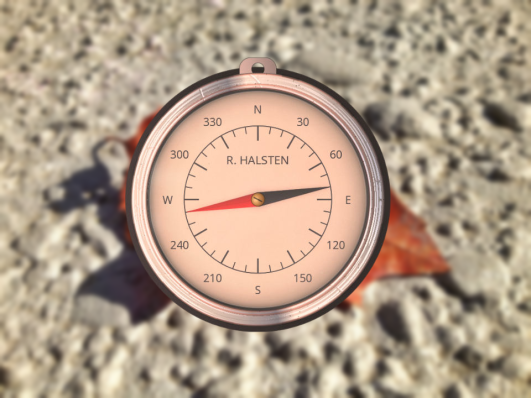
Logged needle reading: **260** °
